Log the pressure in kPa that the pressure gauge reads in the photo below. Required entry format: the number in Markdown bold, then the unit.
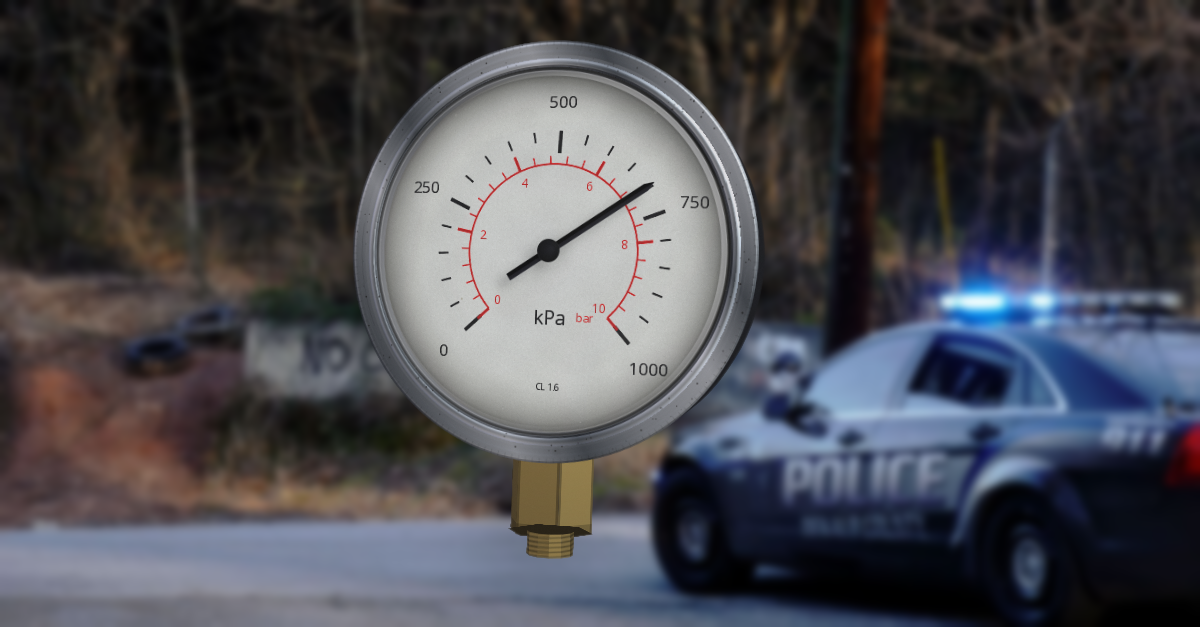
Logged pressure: **700** kPa
